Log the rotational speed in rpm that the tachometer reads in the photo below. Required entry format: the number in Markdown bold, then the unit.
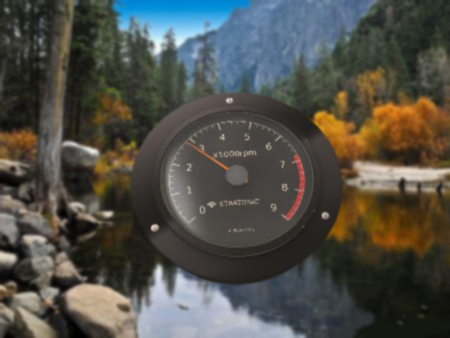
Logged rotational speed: **2800** rpm
